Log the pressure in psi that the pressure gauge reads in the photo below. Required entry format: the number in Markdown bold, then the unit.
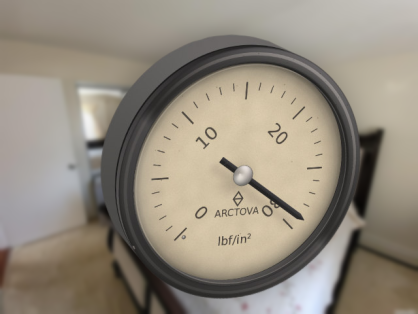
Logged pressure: **29** psi
